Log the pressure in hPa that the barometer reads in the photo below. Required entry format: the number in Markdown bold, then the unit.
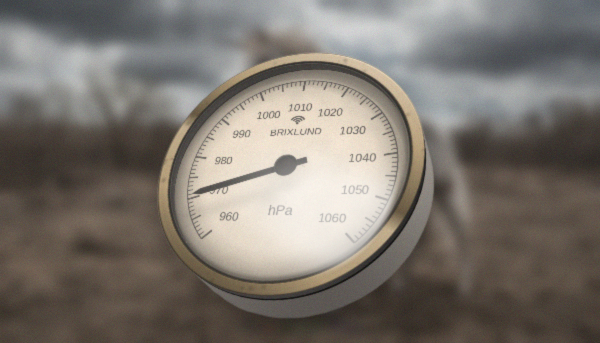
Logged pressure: **970** hPa
